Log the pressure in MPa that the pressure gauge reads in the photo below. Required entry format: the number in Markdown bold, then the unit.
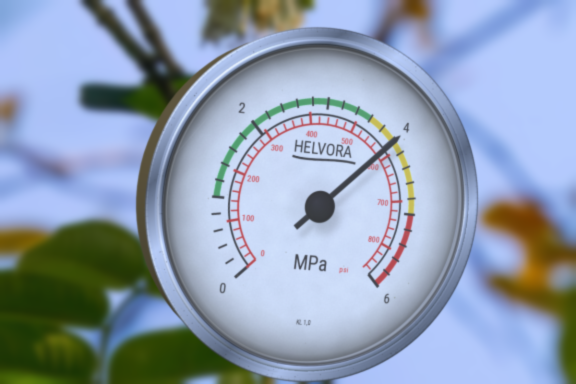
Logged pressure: **4** MPa
